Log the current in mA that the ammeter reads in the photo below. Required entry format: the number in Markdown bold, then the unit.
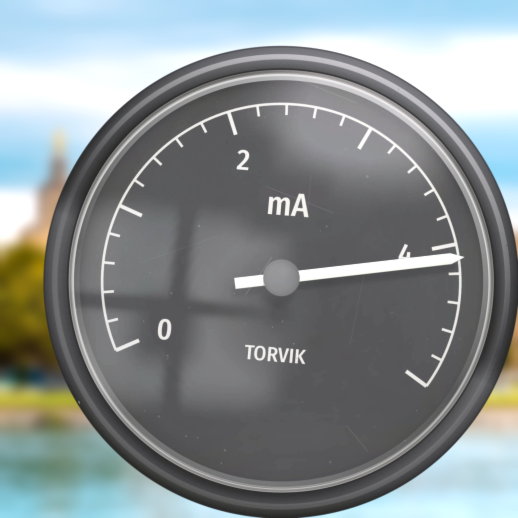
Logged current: **4.1** mA
